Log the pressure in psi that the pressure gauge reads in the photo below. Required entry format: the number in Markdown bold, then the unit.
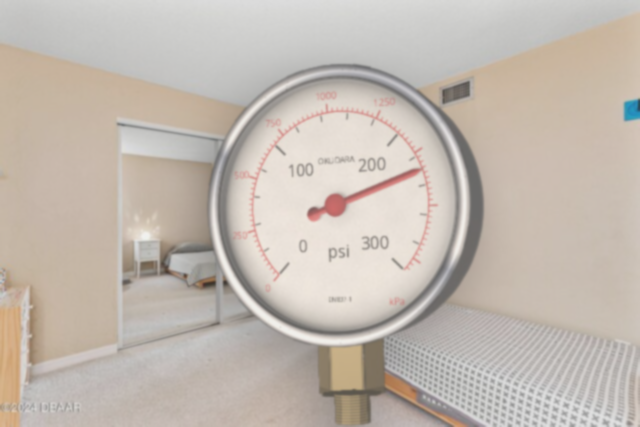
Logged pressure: **230** psi
